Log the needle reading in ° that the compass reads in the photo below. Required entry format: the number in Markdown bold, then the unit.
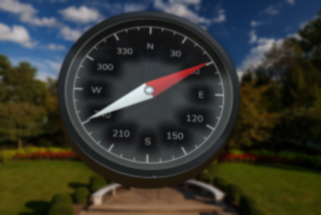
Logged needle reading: **60** °
